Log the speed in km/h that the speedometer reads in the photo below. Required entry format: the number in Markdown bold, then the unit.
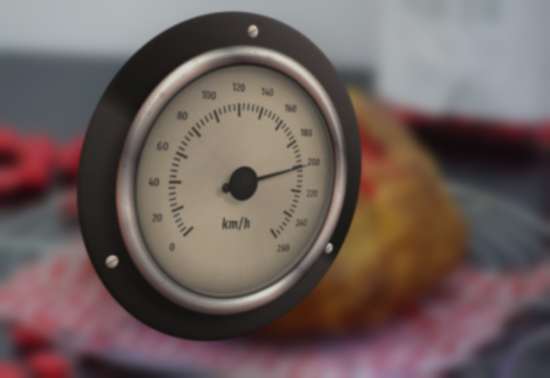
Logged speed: **200** km/h
